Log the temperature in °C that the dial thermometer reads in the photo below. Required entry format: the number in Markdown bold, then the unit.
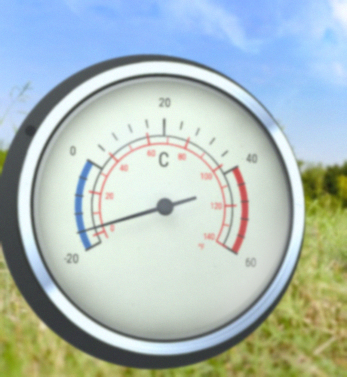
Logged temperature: **-16** °C
